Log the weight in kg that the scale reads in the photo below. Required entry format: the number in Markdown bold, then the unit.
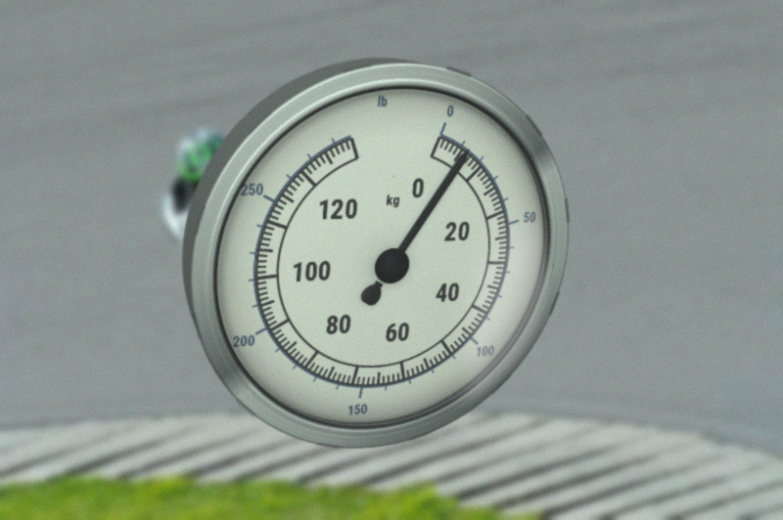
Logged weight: **5** kg
